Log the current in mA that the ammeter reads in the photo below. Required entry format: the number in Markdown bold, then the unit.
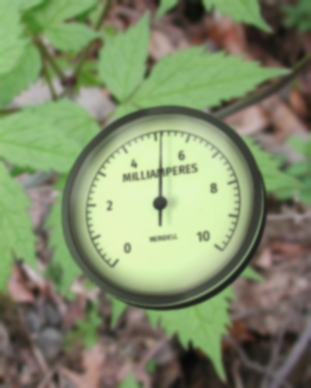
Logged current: **5.2** mA
